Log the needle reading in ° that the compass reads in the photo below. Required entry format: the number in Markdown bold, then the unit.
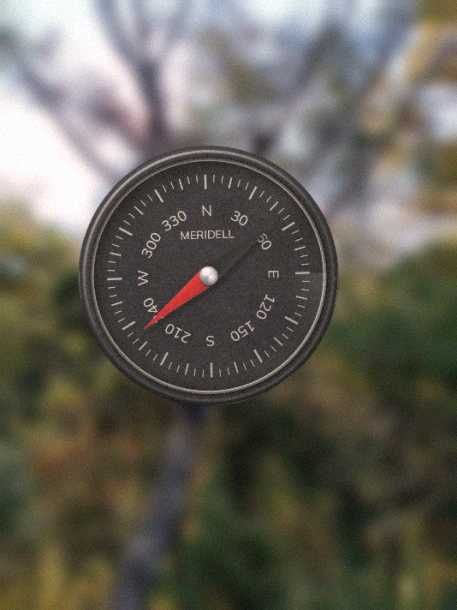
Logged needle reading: **232.5** °
